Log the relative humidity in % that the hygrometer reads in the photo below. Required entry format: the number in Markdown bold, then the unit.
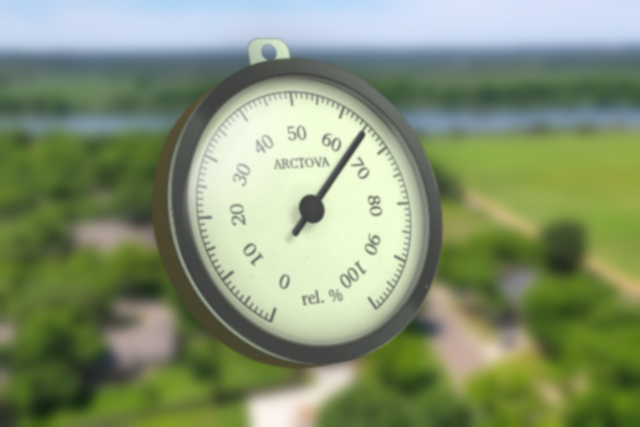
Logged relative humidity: **65** %
